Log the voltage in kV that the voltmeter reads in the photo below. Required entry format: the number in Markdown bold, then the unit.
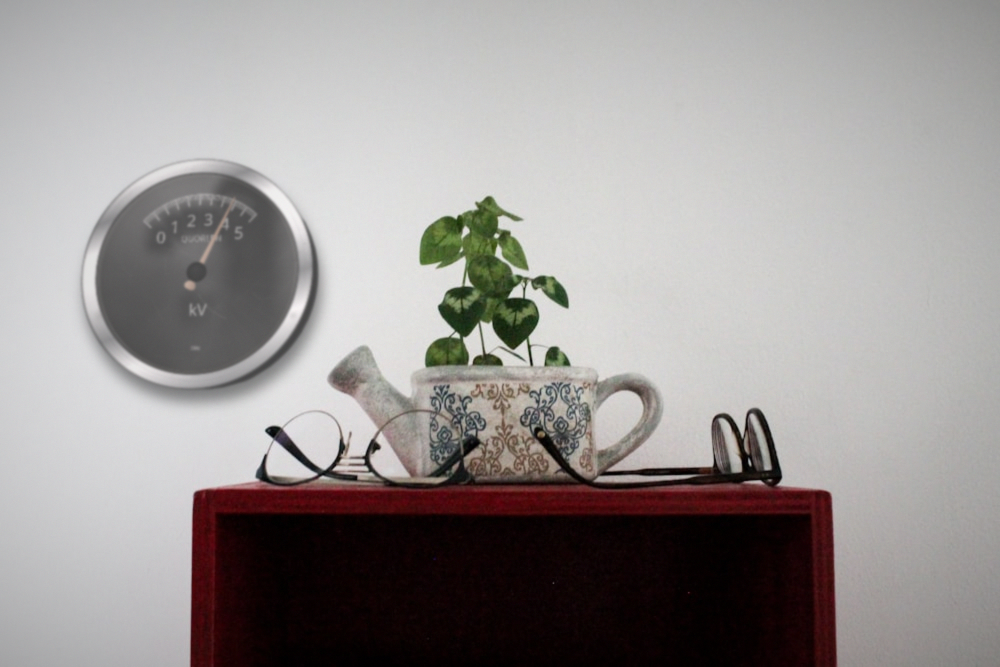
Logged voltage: **4** kV
